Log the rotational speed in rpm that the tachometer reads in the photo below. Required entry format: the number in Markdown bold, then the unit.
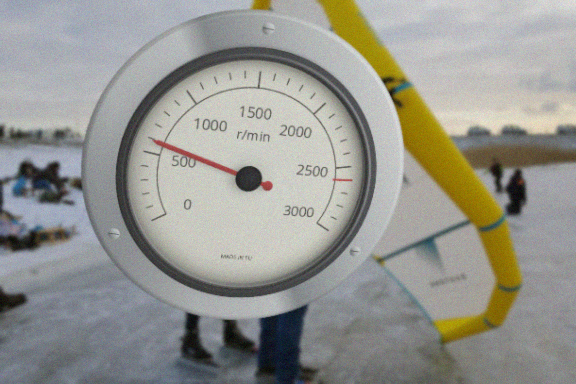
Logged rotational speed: **600** rpm
